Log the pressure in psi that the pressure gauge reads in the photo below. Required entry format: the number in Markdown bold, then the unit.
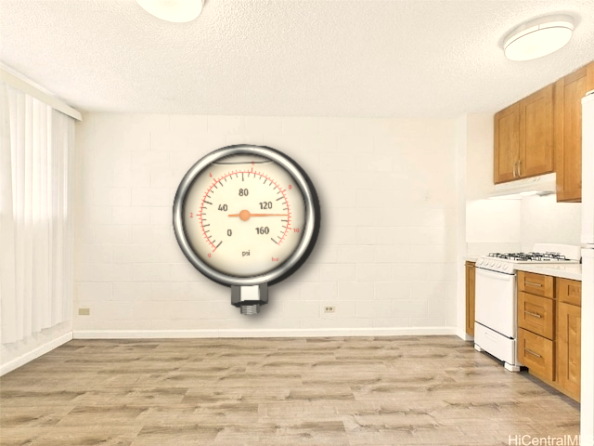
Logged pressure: **135** psi
